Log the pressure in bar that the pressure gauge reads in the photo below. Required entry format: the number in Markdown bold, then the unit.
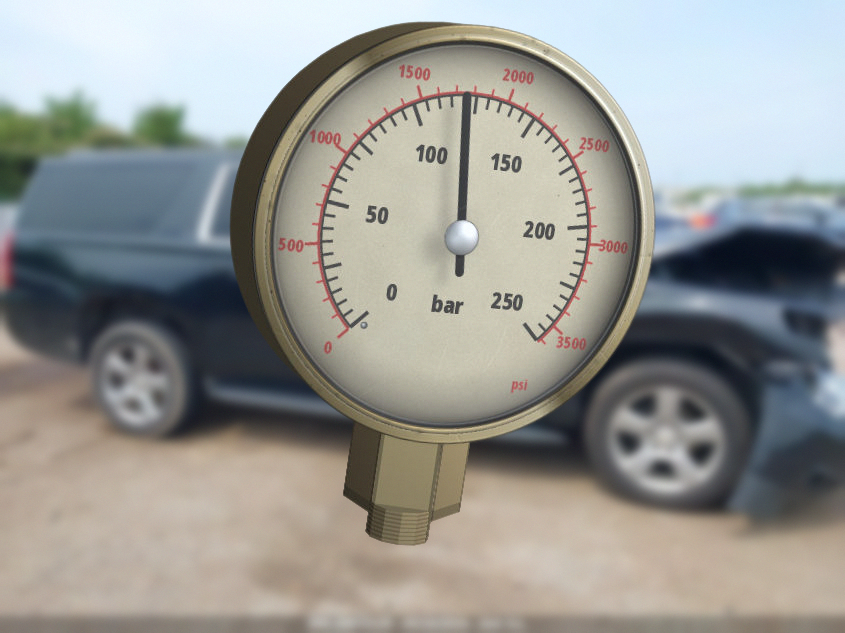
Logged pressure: **120** bar
